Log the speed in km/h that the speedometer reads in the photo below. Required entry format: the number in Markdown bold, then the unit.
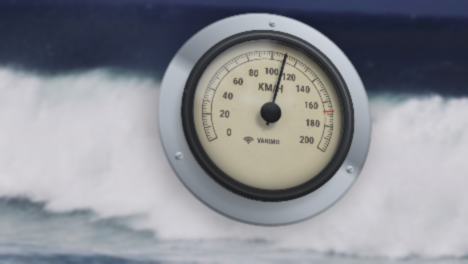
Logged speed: **110** km/h
